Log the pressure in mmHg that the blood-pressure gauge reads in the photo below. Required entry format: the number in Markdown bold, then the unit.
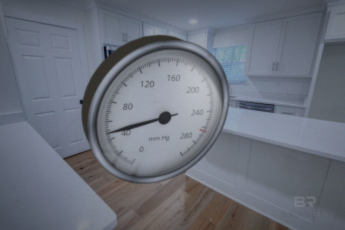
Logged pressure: **50** mmHg
